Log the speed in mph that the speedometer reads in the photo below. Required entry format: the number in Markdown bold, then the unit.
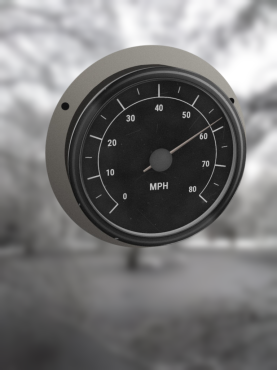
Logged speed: **57.5** mph
